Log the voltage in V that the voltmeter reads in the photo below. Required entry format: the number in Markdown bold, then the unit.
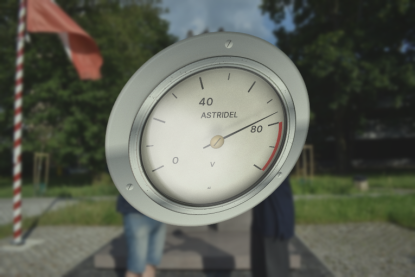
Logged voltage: **75** V
